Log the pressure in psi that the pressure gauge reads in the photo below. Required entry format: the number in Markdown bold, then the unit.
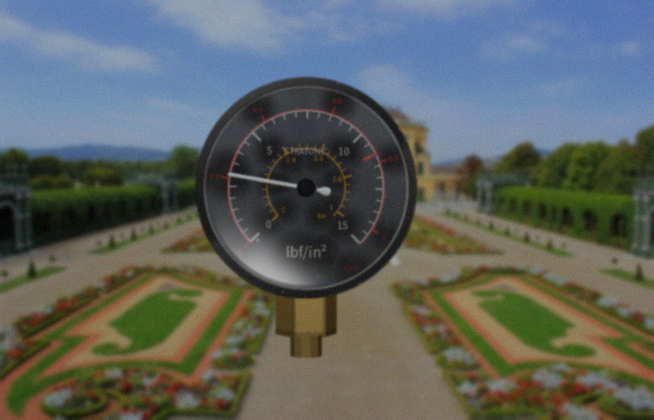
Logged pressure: **3** psi
